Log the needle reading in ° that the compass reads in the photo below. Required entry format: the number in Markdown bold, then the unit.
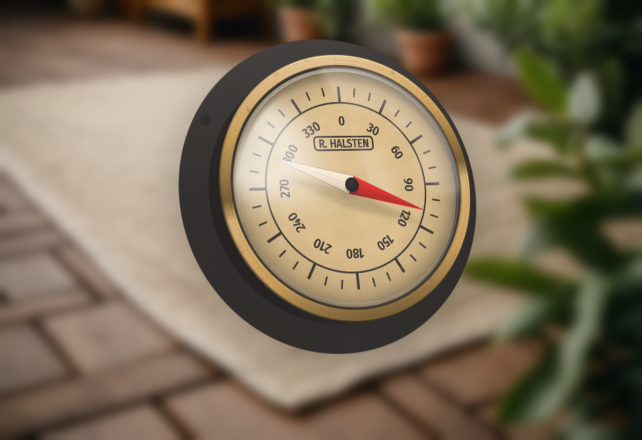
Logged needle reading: **110** °
